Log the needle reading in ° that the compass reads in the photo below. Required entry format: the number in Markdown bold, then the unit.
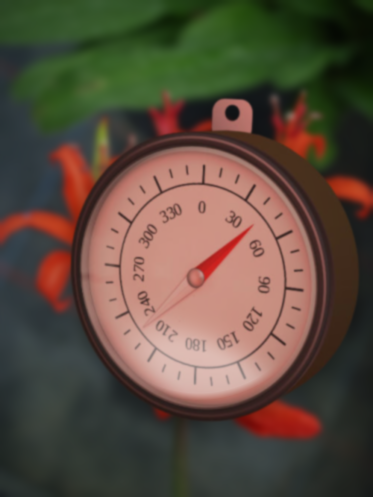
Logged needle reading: **45** °
